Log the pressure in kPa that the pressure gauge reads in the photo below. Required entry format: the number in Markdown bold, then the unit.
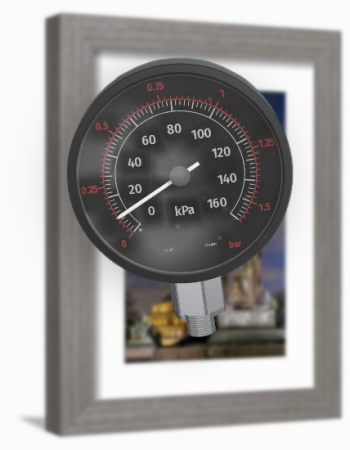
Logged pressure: **10** kPa
